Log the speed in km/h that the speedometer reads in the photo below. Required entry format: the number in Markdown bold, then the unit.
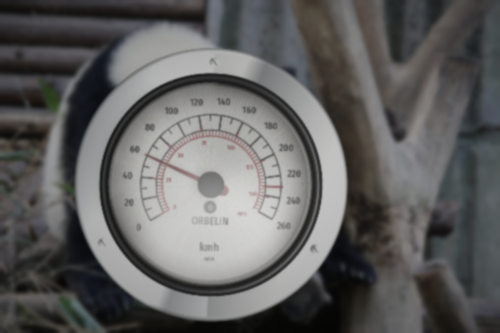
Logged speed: **60** km/h
